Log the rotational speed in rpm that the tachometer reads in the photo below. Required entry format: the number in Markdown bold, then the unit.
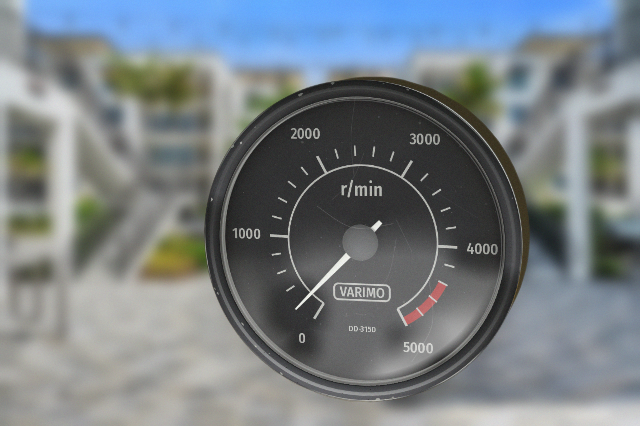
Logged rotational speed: **200** rpm
